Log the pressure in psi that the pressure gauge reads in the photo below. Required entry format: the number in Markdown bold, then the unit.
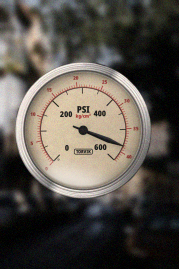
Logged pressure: **550** psi
